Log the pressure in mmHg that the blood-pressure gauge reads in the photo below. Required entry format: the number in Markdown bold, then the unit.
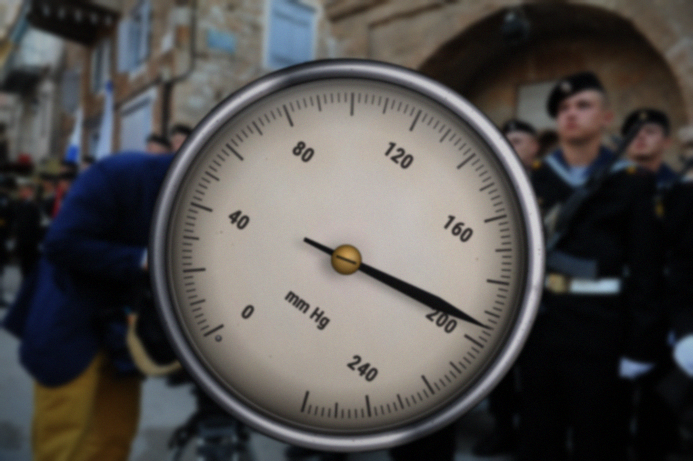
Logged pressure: **194** mmHg
